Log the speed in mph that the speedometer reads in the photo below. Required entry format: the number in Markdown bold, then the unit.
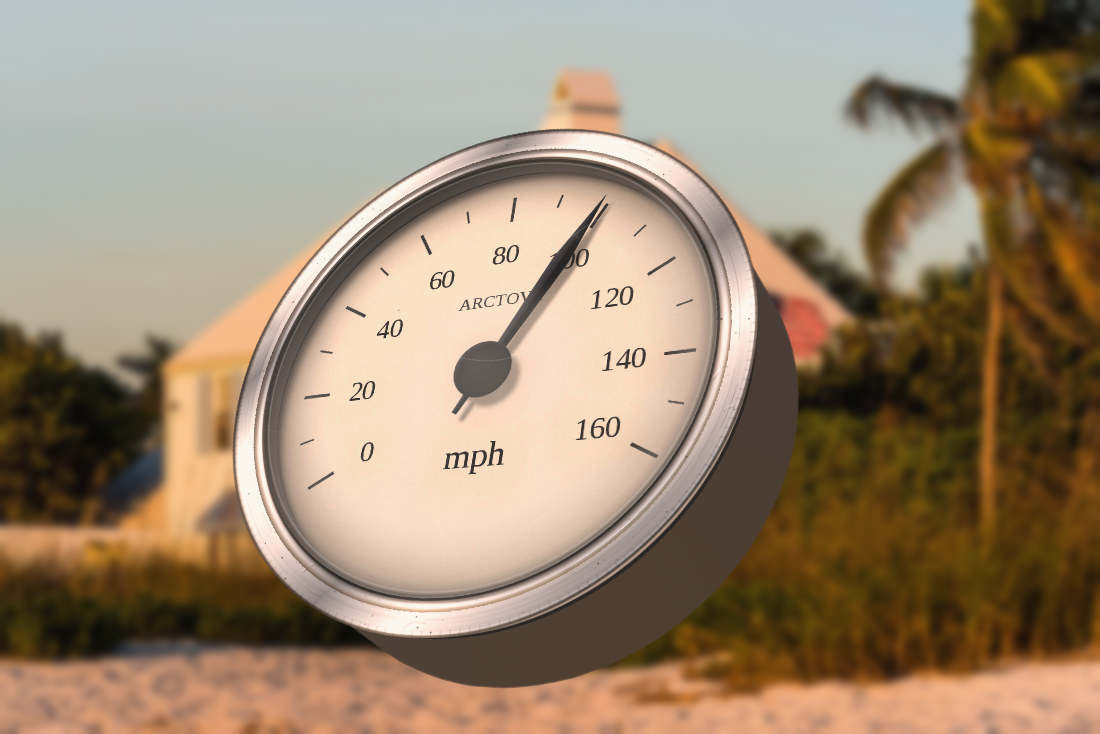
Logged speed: **100** mph
